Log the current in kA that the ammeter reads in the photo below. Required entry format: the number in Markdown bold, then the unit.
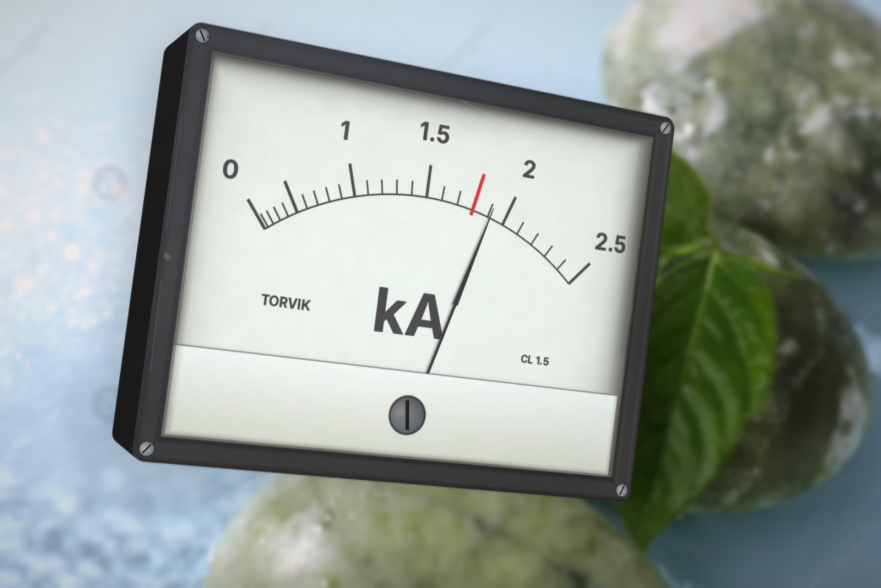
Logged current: **1.9** kA
